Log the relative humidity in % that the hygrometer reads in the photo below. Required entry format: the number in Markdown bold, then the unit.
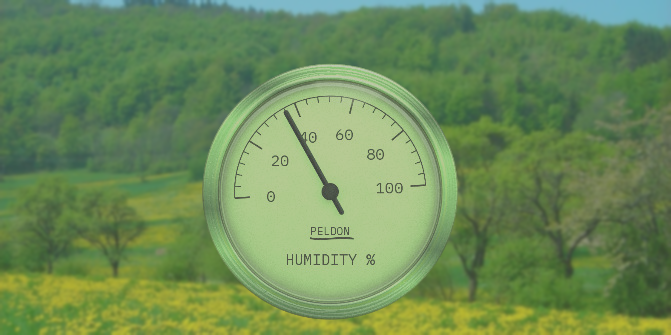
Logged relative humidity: **36** %
